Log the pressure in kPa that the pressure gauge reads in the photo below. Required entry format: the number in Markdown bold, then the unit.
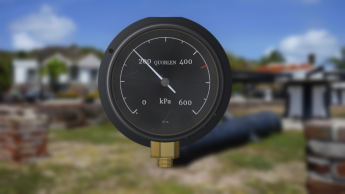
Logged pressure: **200** kPa
